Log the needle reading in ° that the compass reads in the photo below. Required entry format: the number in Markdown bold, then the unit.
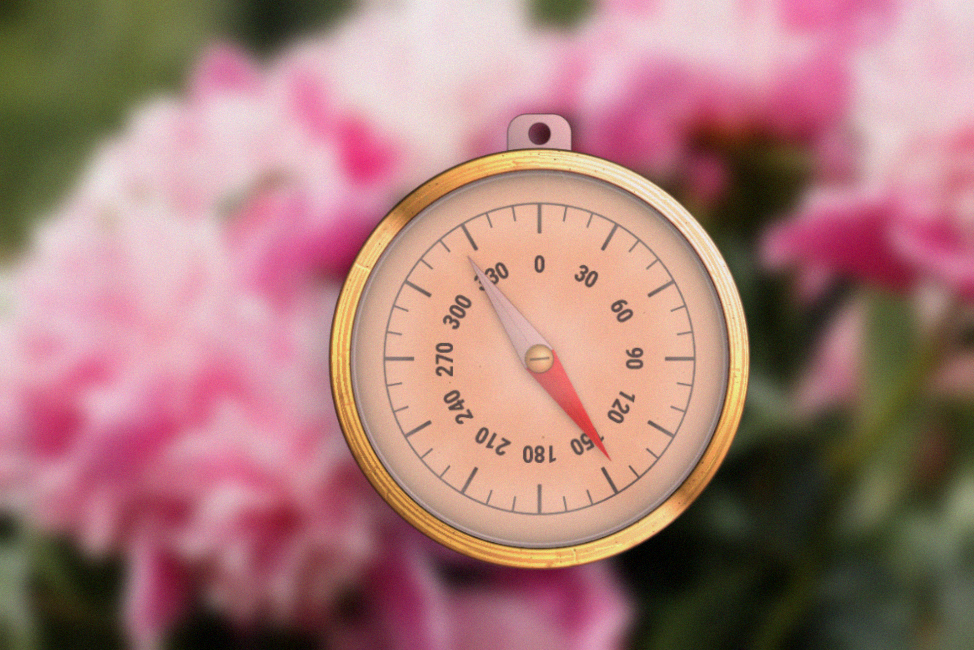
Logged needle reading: **145** °
